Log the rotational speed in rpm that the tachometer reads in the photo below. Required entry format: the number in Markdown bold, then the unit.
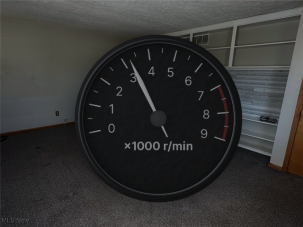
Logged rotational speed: **3250** rpm
